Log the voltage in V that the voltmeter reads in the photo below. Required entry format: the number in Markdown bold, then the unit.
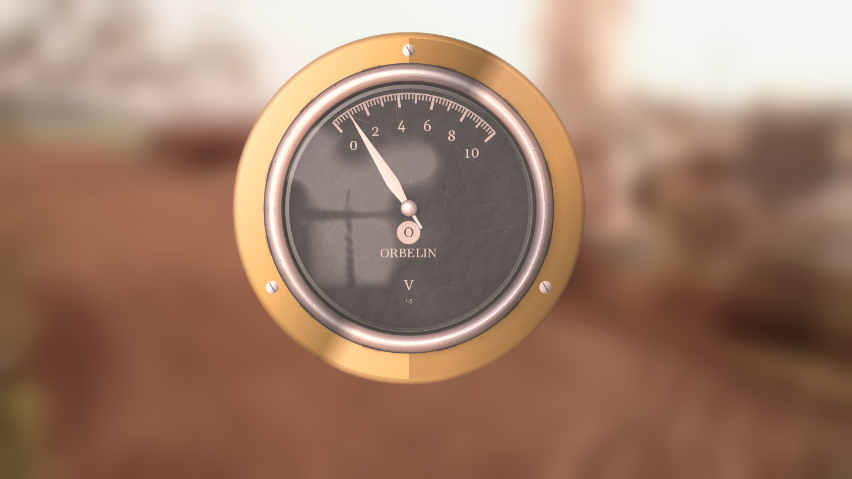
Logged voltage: **1** V
